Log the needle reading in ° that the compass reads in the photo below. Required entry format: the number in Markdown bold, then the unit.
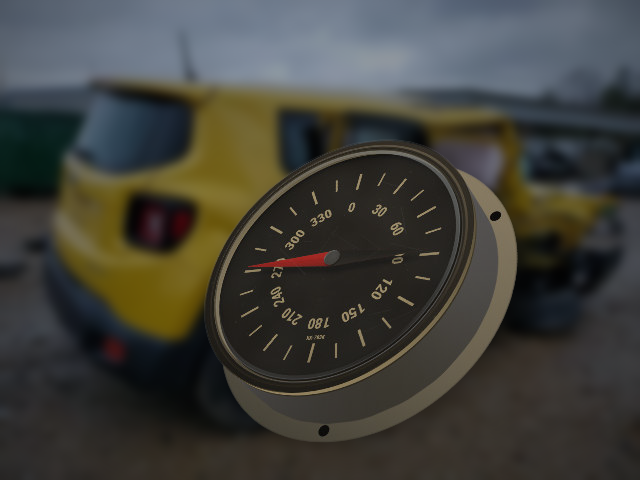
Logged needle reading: **270** °
